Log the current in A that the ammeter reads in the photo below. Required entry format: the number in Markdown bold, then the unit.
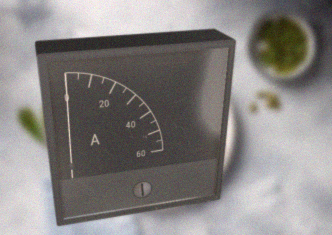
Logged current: **0** A
